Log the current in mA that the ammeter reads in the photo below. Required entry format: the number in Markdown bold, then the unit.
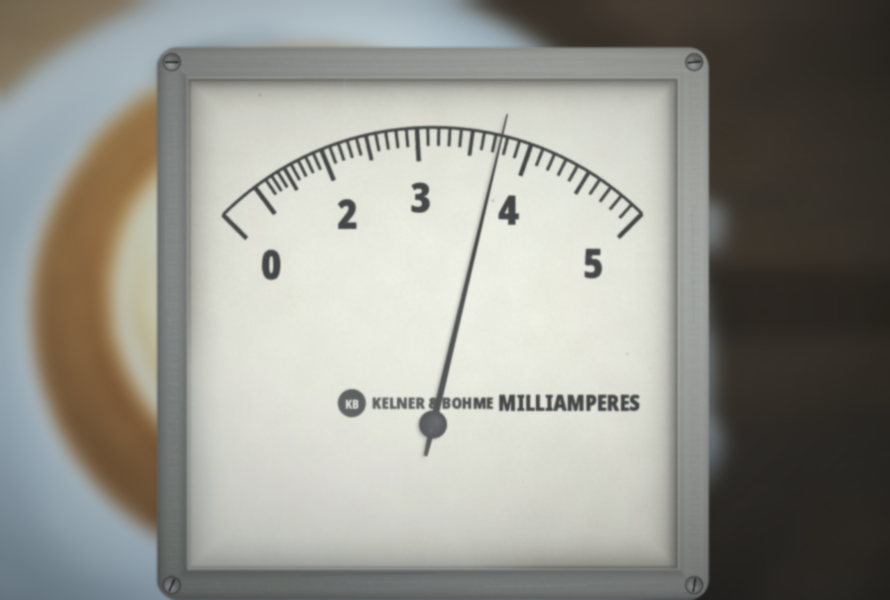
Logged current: **3.75** mA
